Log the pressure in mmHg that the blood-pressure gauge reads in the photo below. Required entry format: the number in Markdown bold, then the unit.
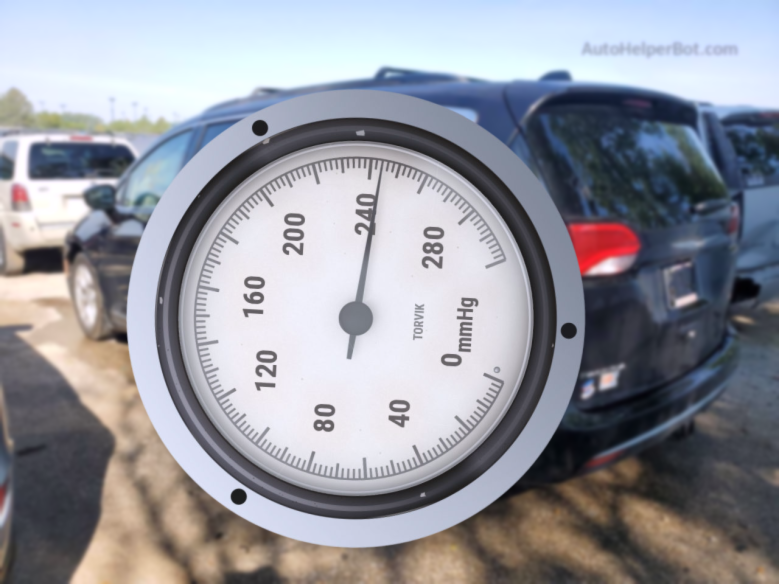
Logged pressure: **244** mmHg
